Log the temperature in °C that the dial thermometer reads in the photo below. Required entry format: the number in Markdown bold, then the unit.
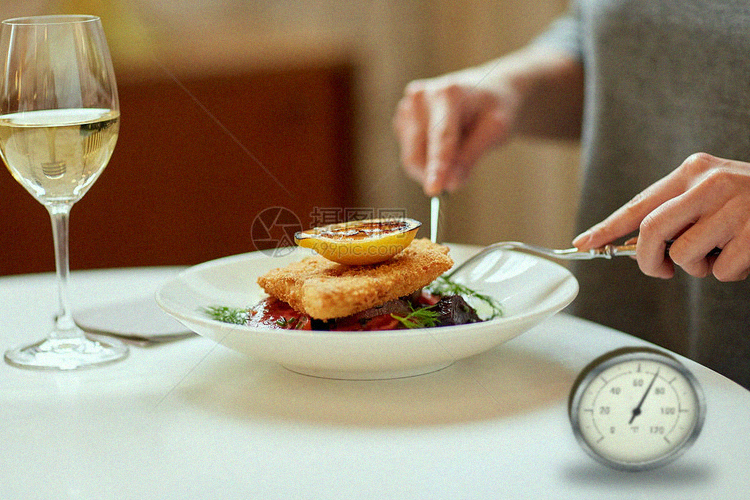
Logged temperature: **70** °C
